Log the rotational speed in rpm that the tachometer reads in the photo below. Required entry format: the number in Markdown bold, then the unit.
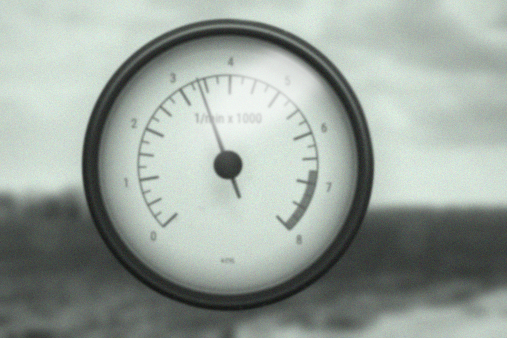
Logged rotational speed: **3375** rpm
